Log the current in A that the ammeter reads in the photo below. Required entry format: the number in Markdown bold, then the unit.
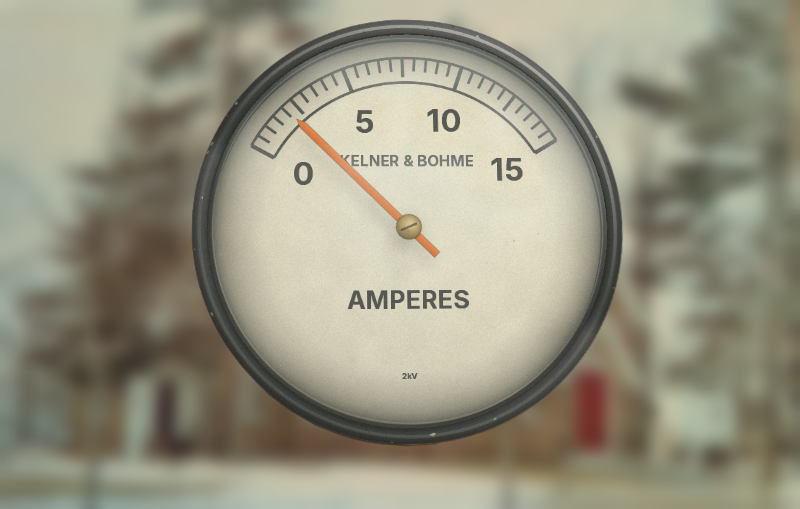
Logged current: **2** A
